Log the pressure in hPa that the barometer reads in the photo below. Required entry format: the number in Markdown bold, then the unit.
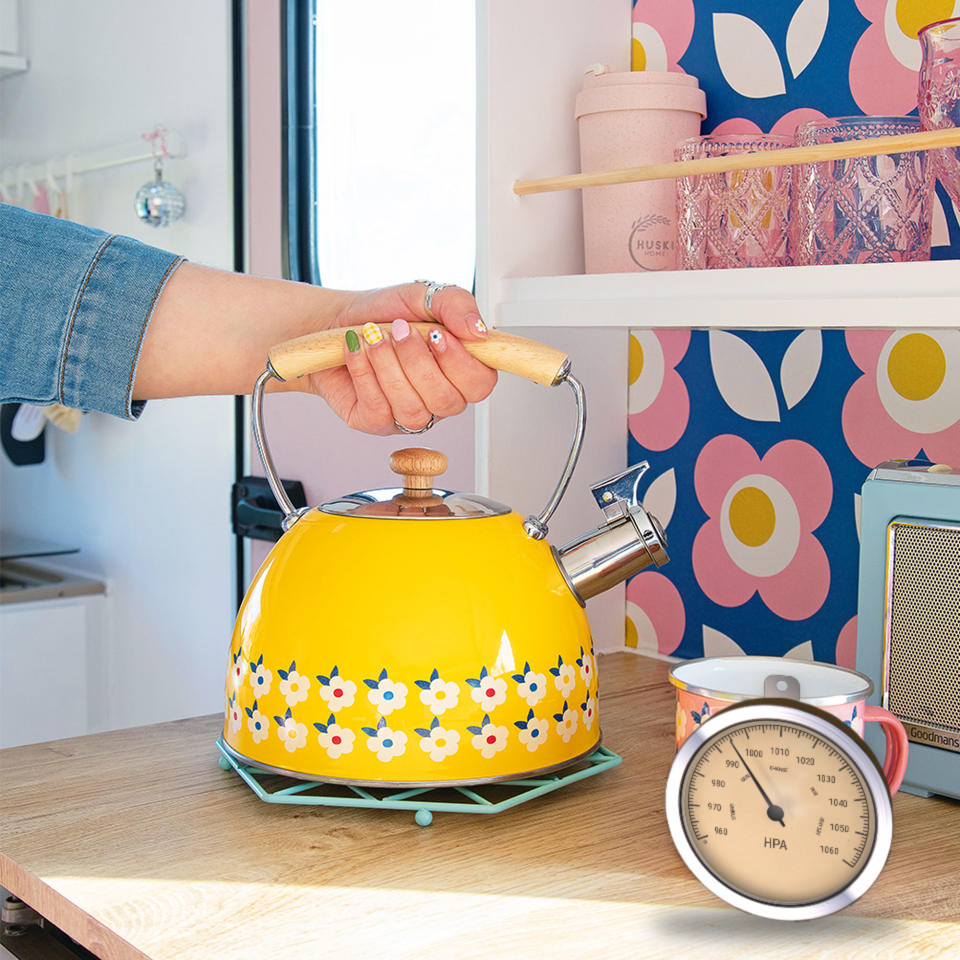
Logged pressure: **995** hPa
